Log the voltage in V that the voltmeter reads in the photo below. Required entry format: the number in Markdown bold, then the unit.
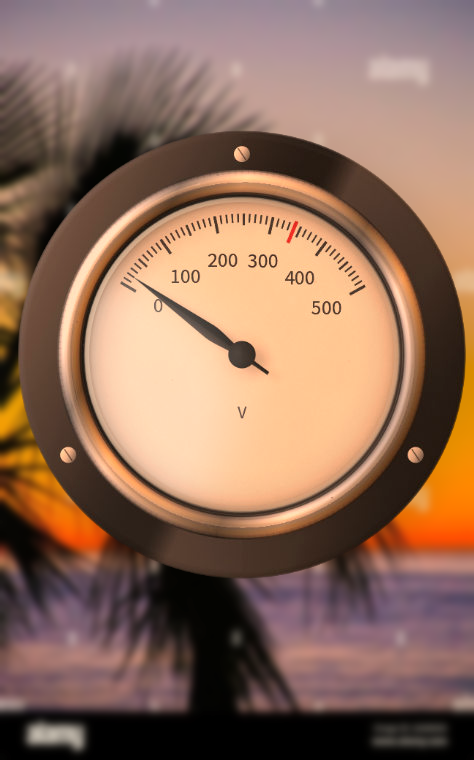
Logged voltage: **20** V
